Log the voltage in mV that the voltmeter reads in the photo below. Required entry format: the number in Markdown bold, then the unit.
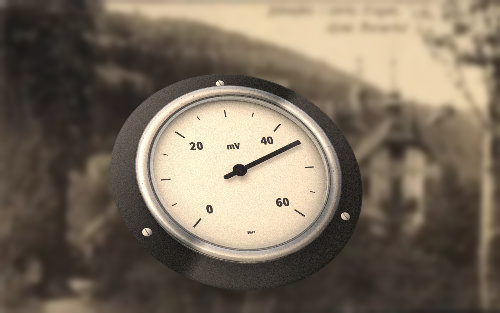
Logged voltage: **45** mV
